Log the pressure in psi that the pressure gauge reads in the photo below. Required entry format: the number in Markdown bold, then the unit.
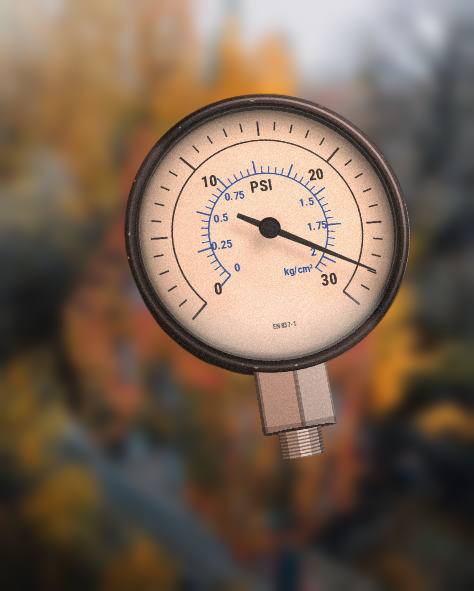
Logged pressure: **28** psi
